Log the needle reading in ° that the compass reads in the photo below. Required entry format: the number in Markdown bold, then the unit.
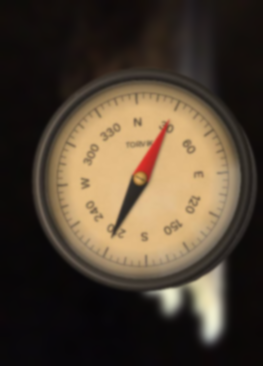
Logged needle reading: **30** °
